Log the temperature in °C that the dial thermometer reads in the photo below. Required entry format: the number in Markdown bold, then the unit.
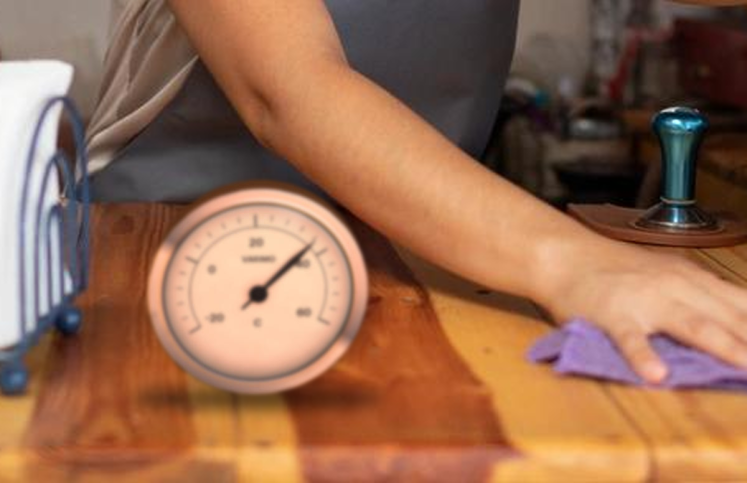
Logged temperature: **36** °C
